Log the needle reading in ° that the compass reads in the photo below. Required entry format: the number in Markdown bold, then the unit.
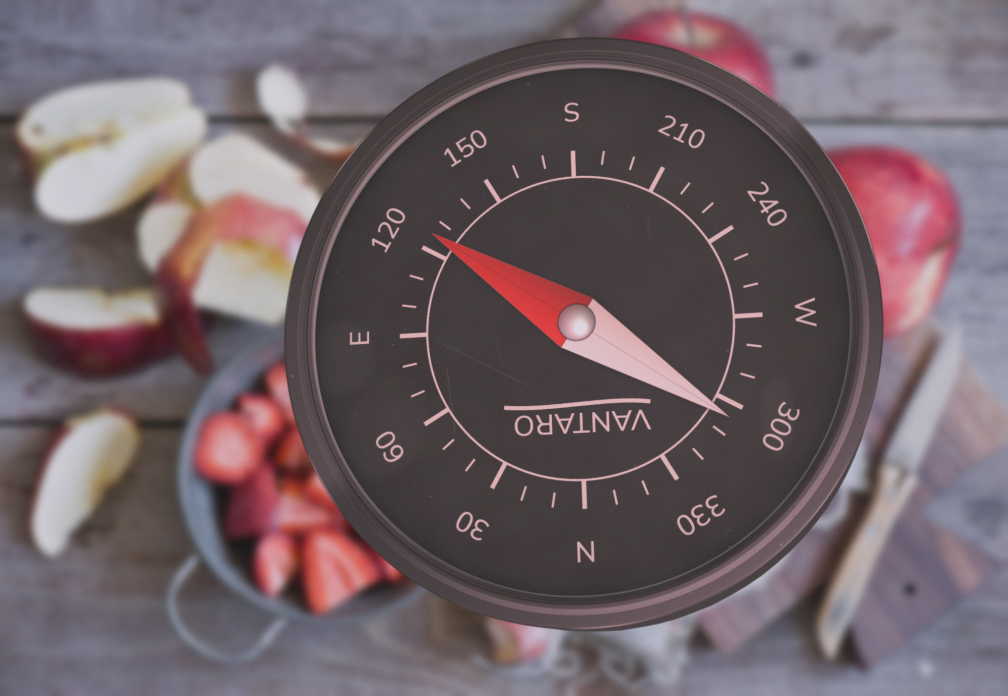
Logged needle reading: **125** °
